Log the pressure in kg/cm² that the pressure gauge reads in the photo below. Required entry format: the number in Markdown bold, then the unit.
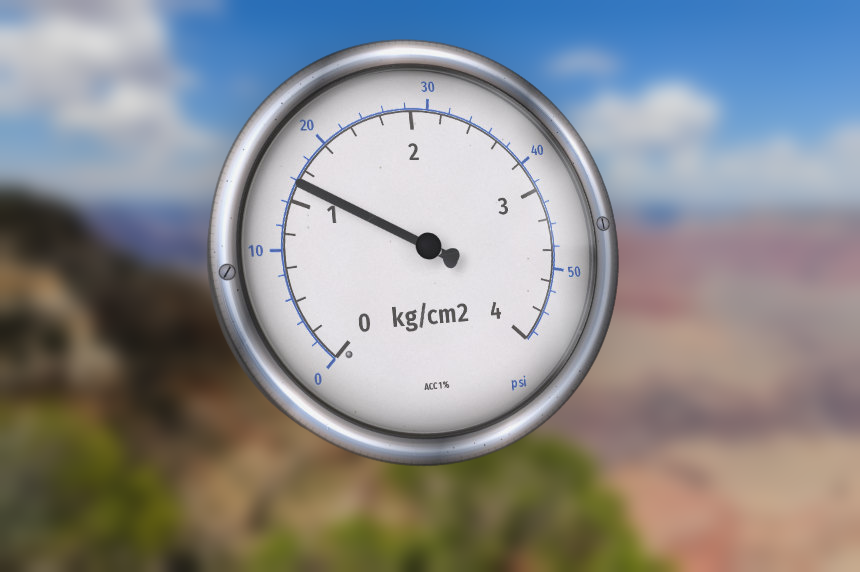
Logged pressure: **1.1** kg/cm²
